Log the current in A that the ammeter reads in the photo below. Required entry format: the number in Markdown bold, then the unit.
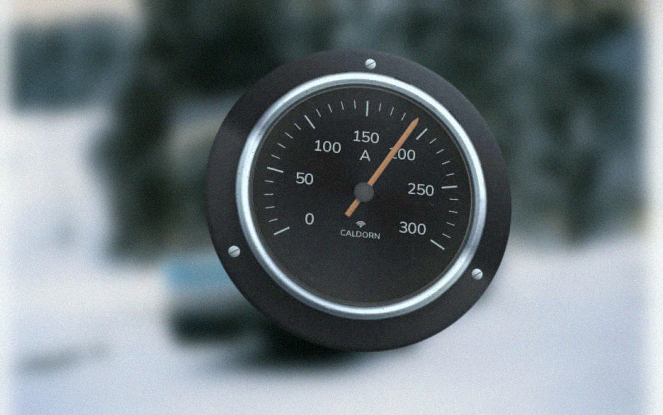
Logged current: **190** A
